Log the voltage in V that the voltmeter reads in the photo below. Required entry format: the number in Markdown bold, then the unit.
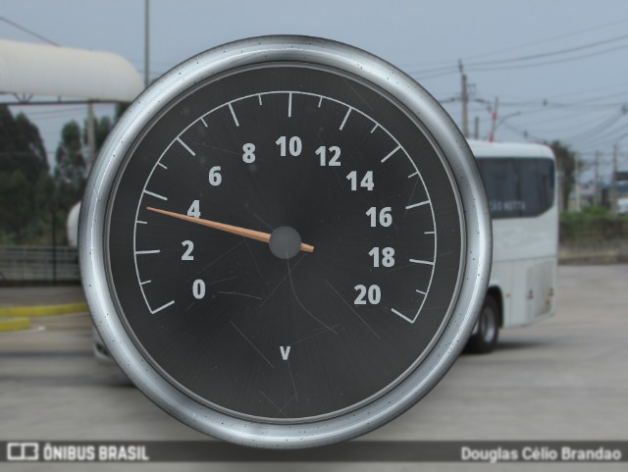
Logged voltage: **3.5** V
